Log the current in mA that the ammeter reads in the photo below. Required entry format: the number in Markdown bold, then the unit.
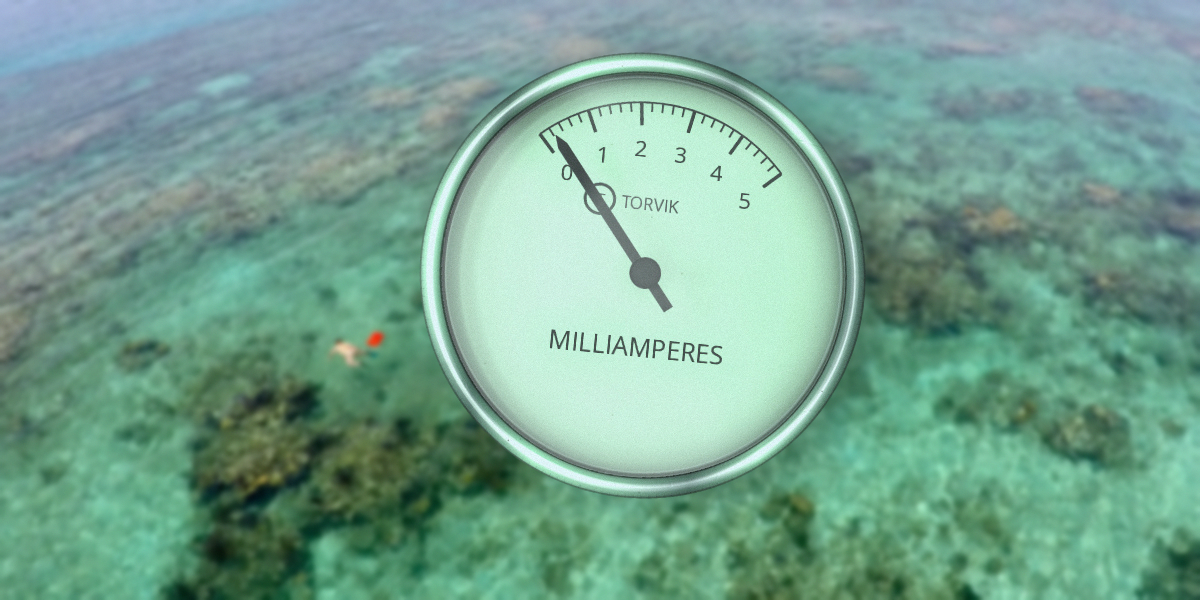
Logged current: **0.2** mA
